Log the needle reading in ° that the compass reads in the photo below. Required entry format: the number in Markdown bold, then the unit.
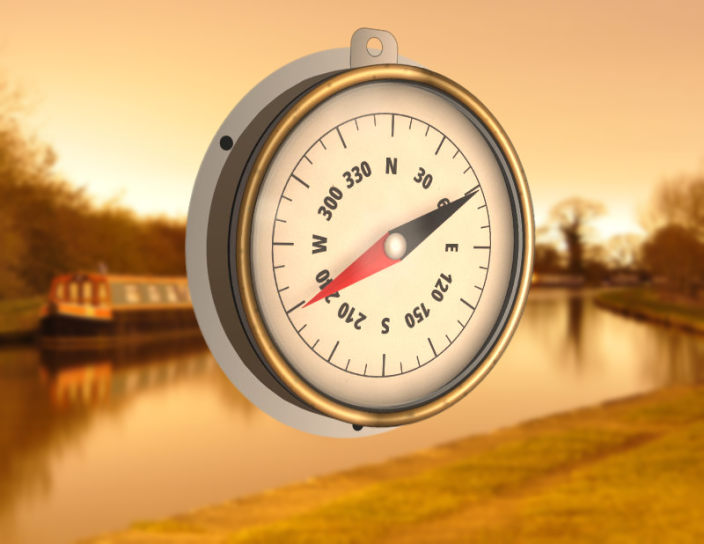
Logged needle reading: **240** °
